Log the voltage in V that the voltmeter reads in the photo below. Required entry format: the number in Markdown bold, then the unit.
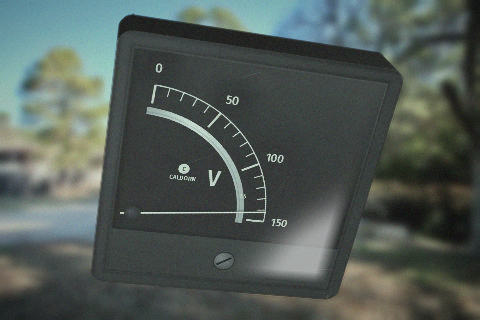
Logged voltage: **140** V
